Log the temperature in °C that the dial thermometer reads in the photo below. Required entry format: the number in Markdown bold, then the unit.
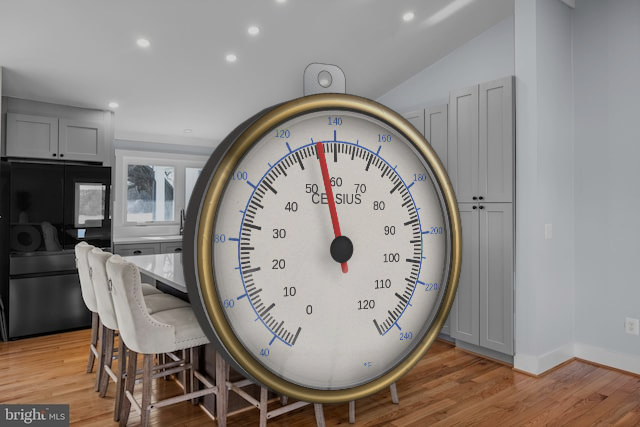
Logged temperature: **55** °C
